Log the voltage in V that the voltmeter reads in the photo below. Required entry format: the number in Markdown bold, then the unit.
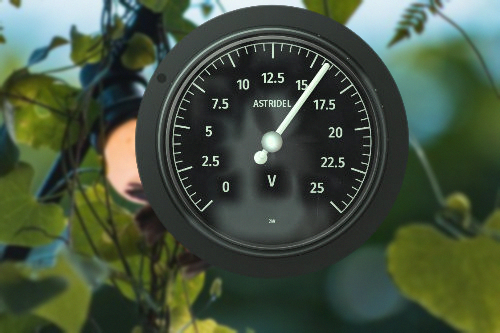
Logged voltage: **15.75** V
